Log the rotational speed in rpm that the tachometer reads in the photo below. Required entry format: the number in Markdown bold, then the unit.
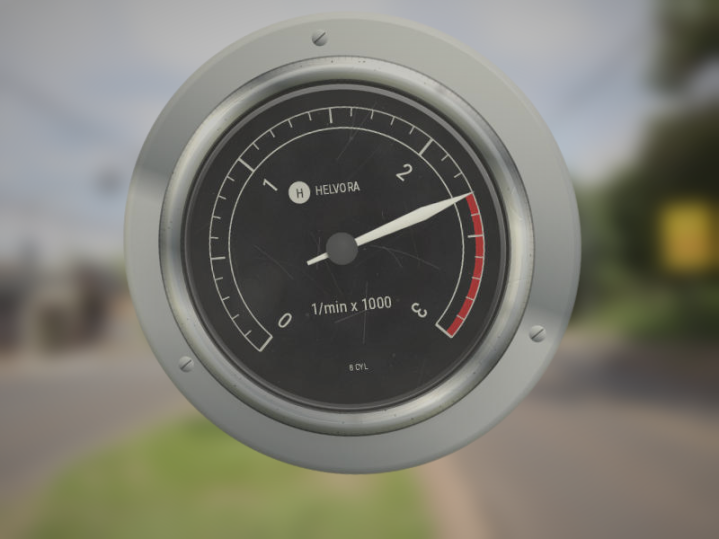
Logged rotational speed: **2300** rpm
